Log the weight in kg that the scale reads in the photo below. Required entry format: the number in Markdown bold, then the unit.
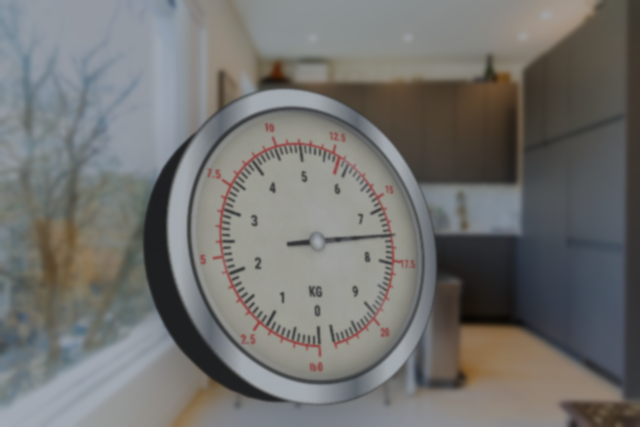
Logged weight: **7.5** kg
